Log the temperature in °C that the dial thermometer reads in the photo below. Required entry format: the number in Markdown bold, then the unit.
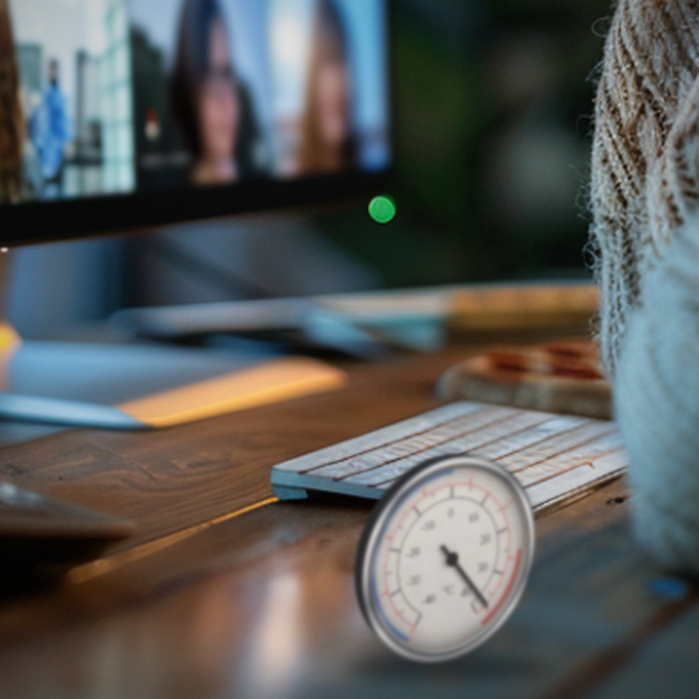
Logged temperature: **37.5** °C
